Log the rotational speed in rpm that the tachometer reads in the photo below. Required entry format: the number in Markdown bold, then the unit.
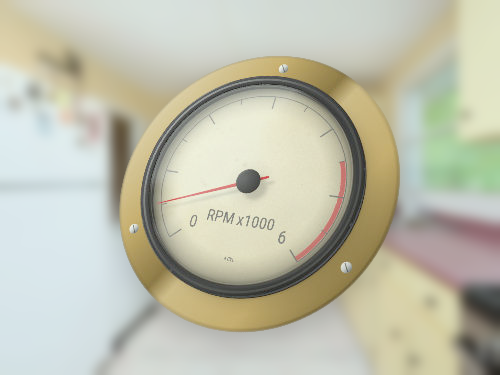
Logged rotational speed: **500** rpm
